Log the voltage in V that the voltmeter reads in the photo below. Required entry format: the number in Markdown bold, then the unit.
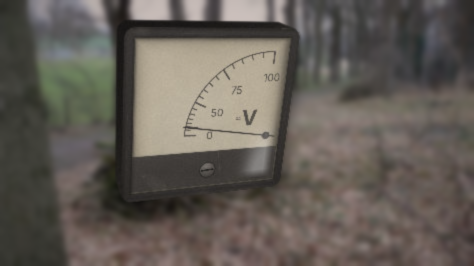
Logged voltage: **25** V
